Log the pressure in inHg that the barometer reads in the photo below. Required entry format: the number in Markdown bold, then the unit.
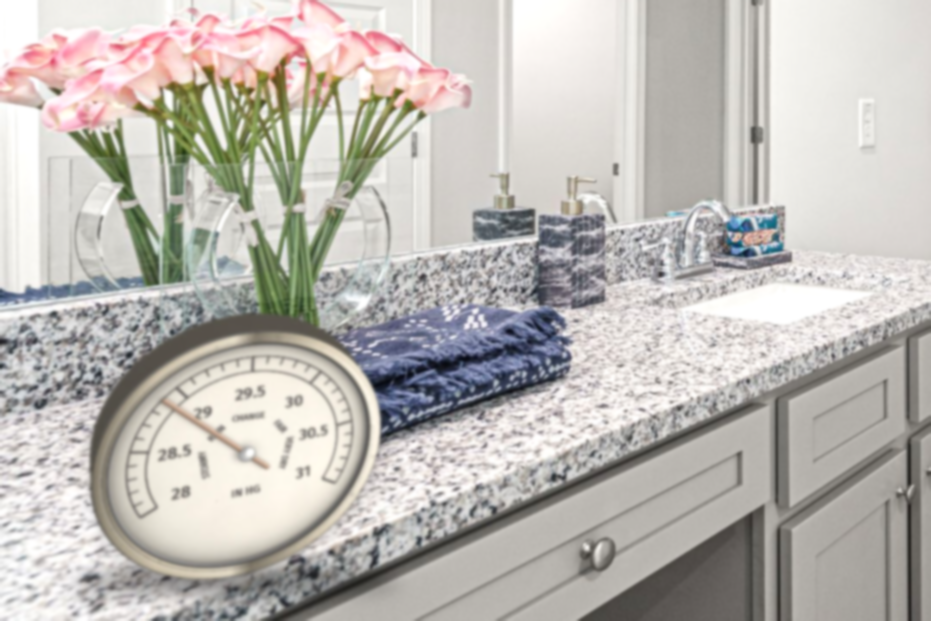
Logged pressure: **28.9** inHg
